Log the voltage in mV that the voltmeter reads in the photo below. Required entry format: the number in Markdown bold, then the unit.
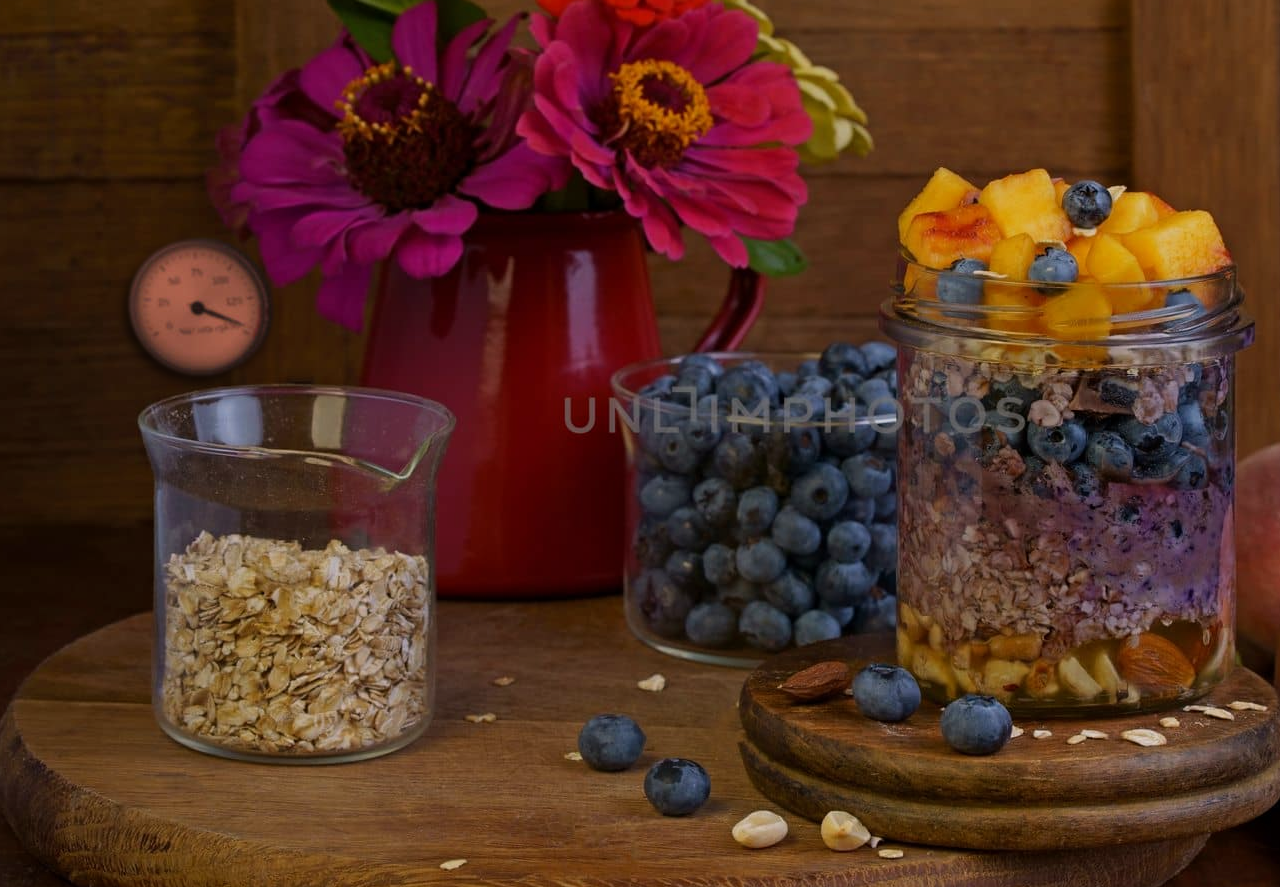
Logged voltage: **145** mV
